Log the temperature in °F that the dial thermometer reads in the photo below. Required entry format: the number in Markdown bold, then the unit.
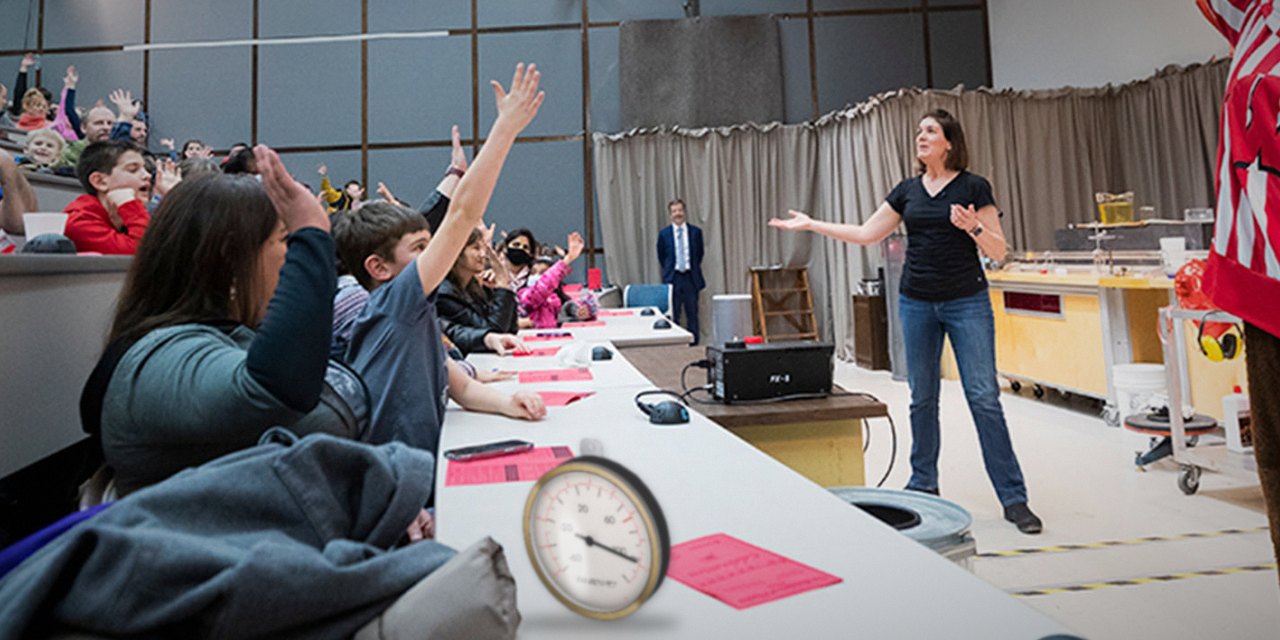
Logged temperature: **100** °F
